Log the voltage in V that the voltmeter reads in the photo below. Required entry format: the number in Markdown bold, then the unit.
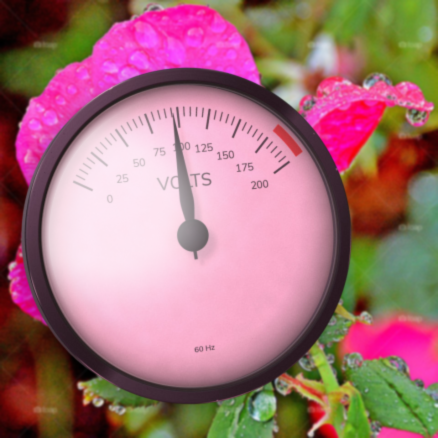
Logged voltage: **95** V
